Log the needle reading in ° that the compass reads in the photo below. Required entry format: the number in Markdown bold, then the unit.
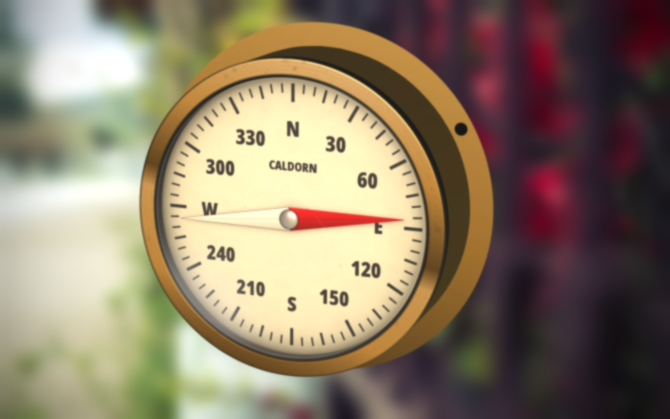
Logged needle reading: **85** °
